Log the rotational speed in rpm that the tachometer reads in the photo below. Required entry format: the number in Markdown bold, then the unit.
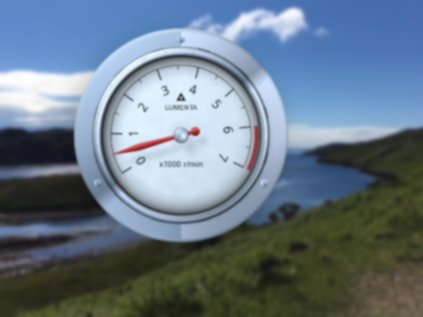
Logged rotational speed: **500** rpm
